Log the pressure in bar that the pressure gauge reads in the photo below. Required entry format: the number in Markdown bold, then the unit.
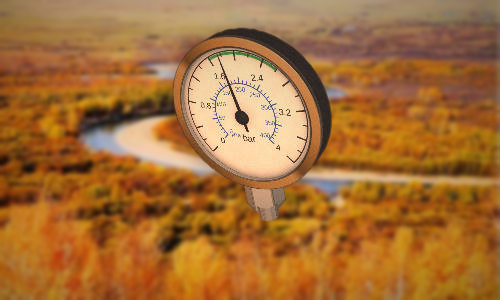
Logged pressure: **1.8** bar
